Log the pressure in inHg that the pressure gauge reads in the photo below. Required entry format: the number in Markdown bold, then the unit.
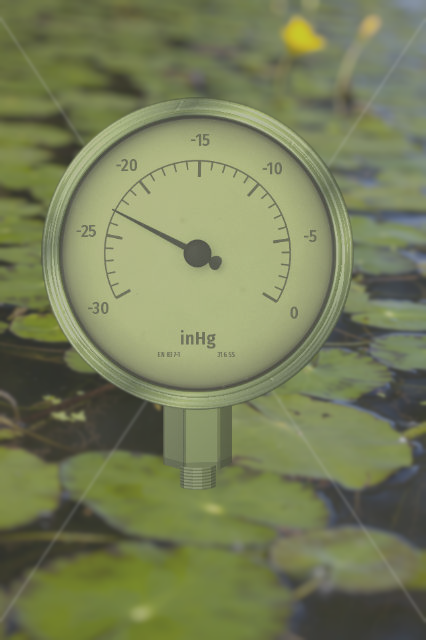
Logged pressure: **-23** inHg
